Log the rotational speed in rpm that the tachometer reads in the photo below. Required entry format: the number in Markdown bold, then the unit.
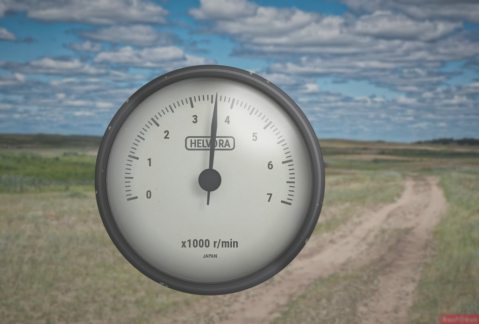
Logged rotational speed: **3600** rpm
